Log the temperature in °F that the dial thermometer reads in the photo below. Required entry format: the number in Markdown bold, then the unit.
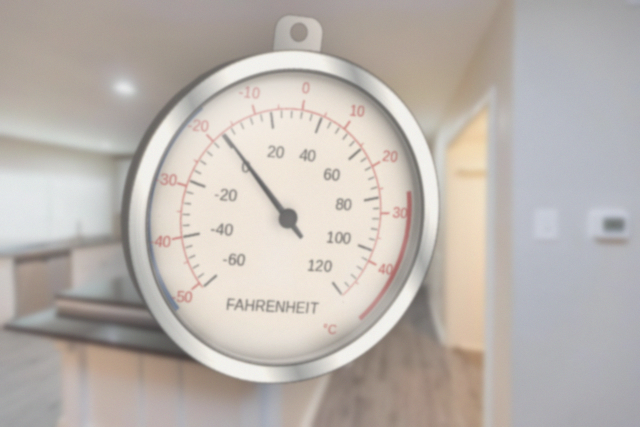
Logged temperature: **0** °F
